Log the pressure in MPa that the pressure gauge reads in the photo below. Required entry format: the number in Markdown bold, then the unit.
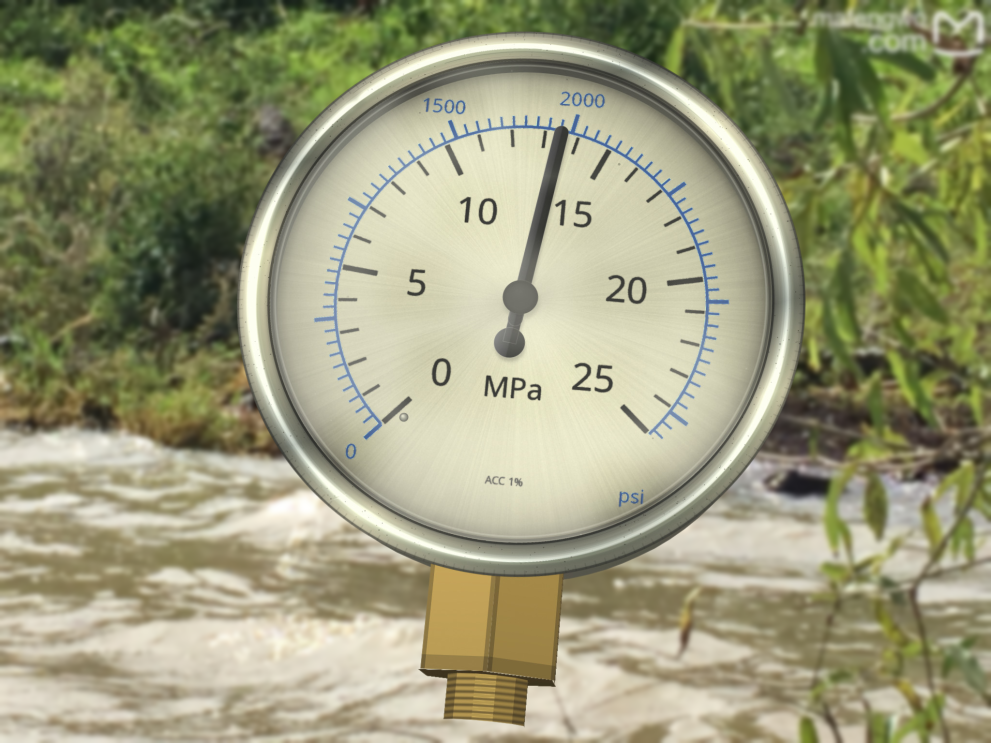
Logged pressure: **13.5** MPa
